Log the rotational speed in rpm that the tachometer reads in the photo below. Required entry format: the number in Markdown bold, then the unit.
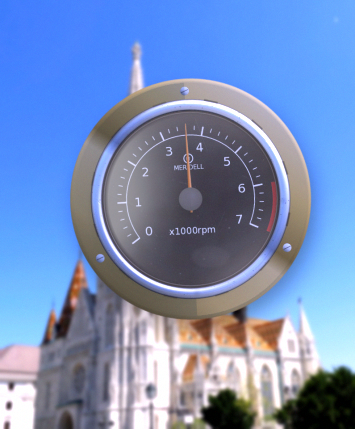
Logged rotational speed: **3600** rpm
